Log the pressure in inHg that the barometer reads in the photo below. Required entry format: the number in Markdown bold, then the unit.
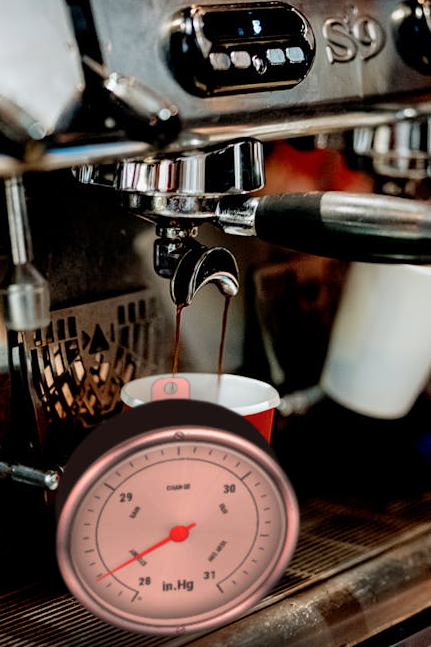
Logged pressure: **28.3** inHg
